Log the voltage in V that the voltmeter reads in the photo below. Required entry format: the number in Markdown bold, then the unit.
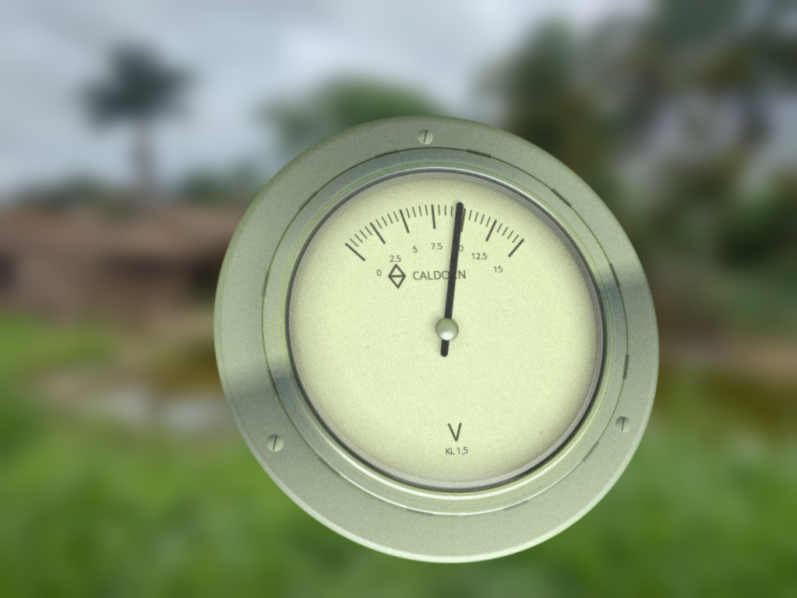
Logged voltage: **9.5** V
